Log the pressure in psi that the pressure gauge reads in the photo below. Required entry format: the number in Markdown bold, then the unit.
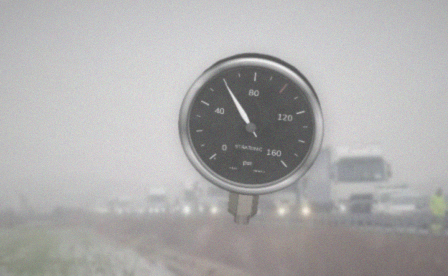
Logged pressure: **60** psi
